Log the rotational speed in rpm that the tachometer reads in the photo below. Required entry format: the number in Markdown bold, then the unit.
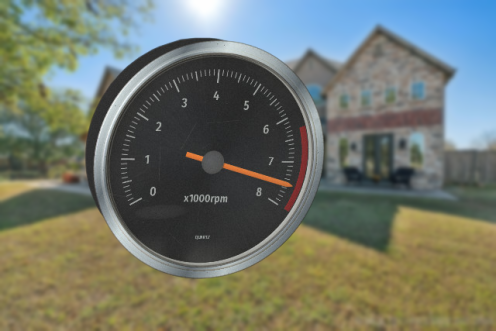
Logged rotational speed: **7500** rpm
